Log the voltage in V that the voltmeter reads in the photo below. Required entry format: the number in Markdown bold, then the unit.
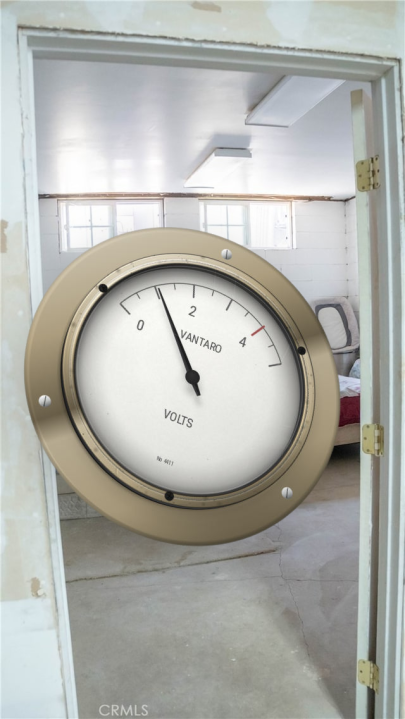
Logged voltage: **1** V
